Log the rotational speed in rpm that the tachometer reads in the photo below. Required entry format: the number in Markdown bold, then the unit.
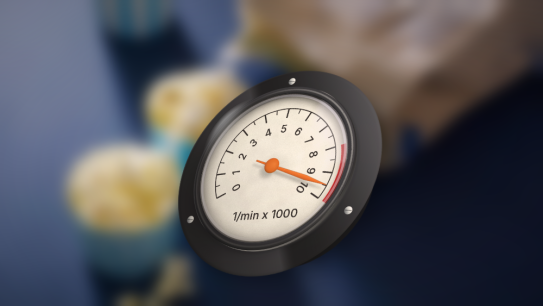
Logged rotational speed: **9500** rpm
